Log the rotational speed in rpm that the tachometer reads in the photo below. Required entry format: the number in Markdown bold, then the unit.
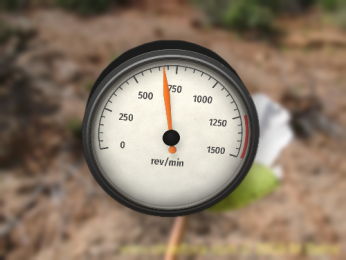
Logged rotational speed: **675** rpm
